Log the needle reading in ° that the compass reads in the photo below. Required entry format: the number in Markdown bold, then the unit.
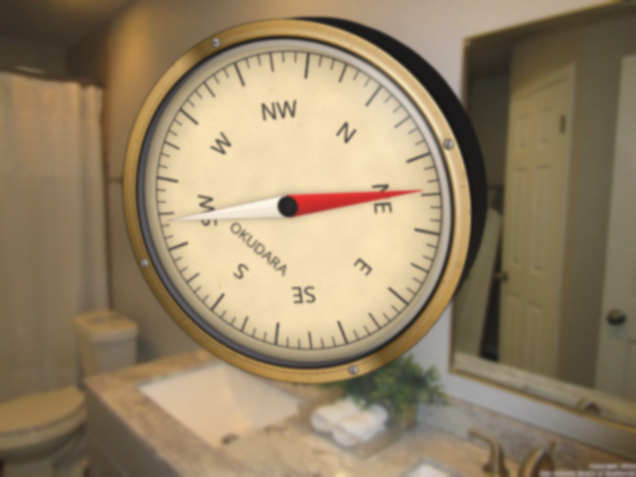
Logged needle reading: **42.5** °
